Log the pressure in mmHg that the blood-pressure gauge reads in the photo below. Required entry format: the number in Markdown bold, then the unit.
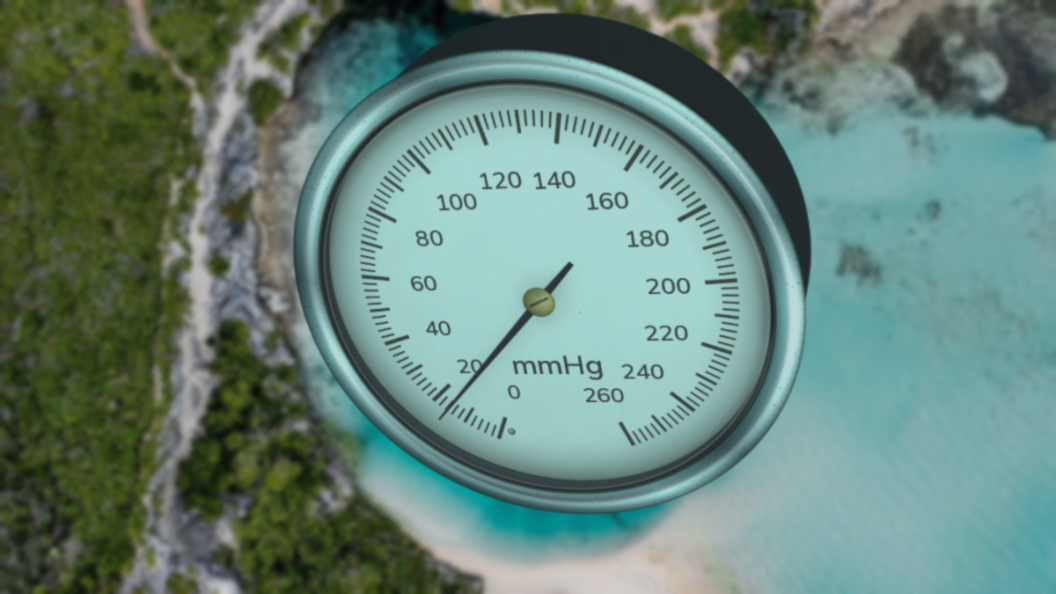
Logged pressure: **16** mmHg
